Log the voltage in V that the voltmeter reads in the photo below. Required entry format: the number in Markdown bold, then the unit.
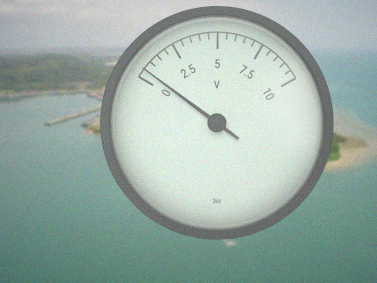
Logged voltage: **0.5** V
